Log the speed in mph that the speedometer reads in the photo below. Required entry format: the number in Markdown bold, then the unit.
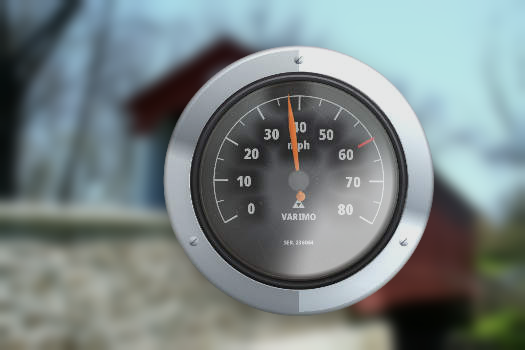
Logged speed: **37.5** mph
